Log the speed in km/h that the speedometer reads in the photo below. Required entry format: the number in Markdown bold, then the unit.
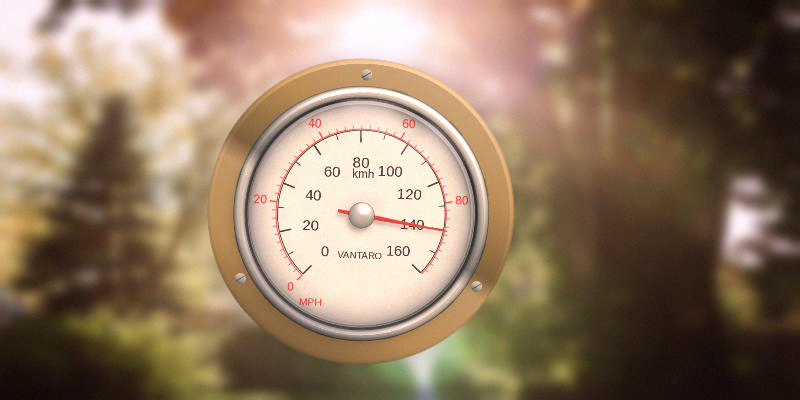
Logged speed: **140** km/h
